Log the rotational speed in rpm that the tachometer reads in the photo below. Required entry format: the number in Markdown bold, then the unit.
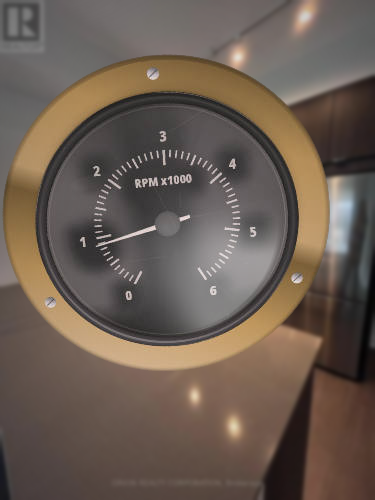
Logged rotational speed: **900** rpm
